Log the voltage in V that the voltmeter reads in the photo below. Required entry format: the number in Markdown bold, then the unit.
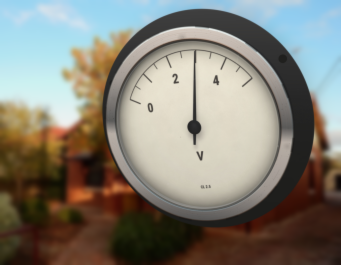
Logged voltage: **3** V
